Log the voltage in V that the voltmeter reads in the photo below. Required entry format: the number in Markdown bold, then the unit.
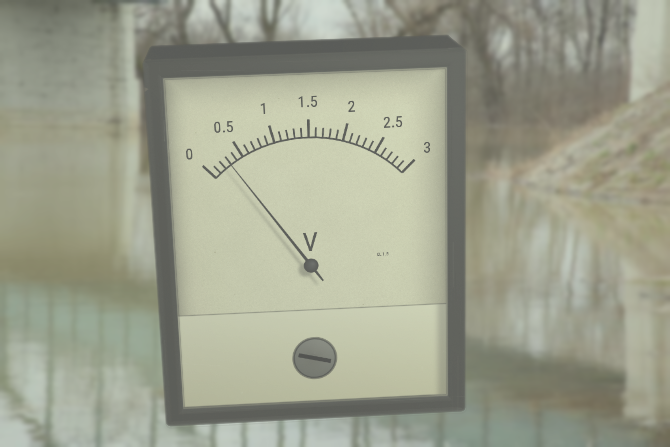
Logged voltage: **0.3** V
